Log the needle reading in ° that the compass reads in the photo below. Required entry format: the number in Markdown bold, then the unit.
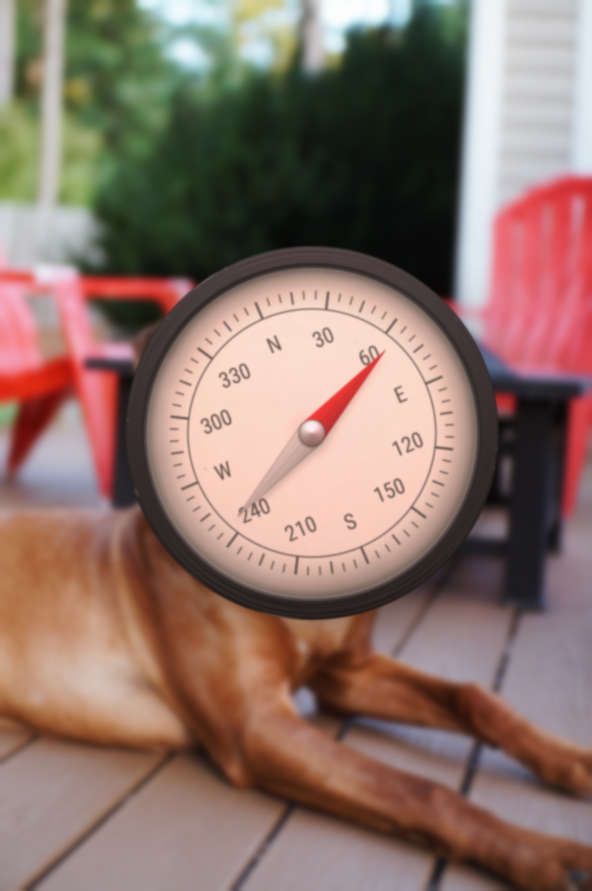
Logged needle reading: **65** °
